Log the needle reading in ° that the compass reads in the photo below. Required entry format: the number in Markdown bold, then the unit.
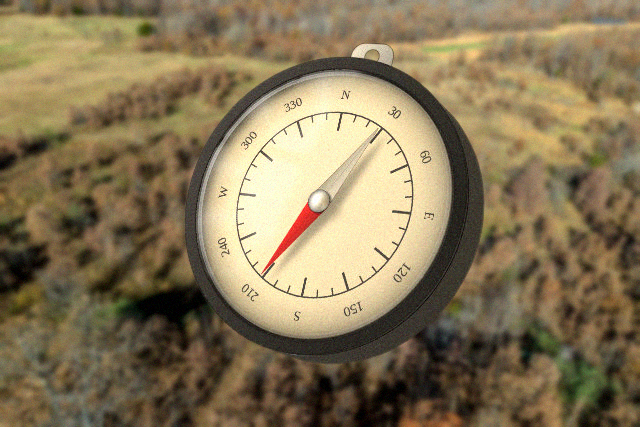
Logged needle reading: **210** °
